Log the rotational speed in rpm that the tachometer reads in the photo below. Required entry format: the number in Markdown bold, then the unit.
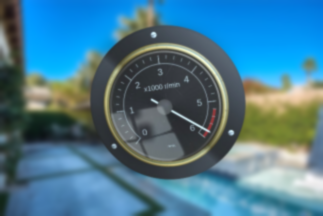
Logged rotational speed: **5800** rpm
